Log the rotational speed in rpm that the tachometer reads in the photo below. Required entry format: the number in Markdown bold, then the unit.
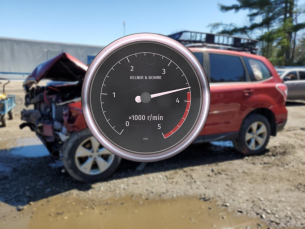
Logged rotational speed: **3700** rpm
